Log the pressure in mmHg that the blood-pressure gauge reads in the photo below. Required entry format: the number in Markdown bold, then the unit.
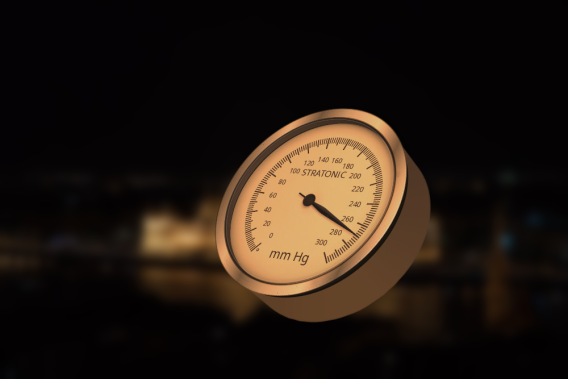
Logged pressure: **270** mmHg
